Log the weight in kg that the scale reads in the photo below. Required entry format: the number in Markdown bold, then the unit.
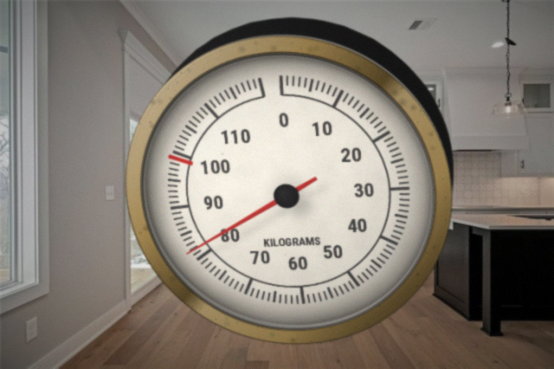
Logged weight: **82** kg
